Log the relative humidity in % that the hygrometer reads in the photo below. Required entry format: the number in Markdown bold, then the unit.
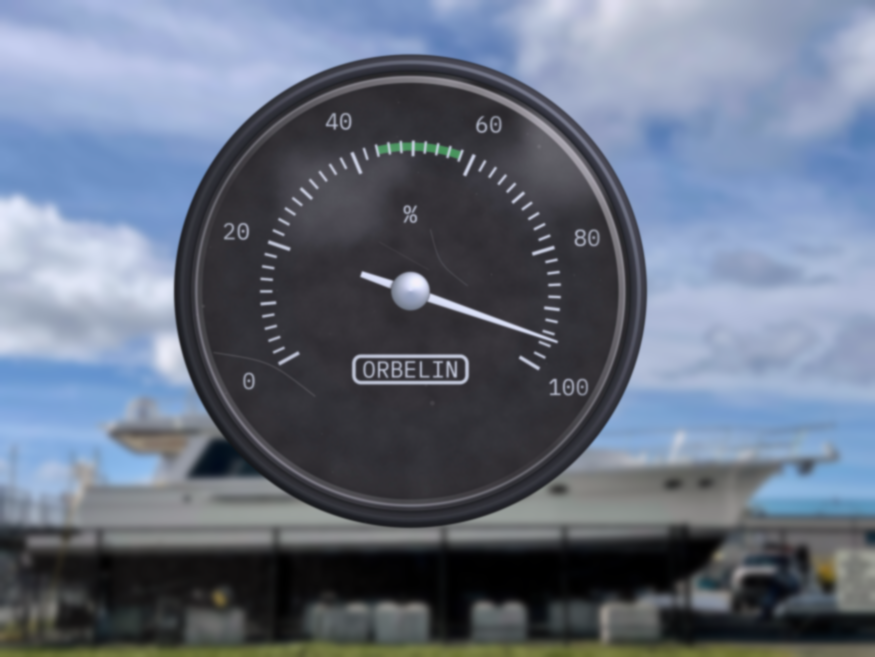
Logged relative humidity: **95** %
